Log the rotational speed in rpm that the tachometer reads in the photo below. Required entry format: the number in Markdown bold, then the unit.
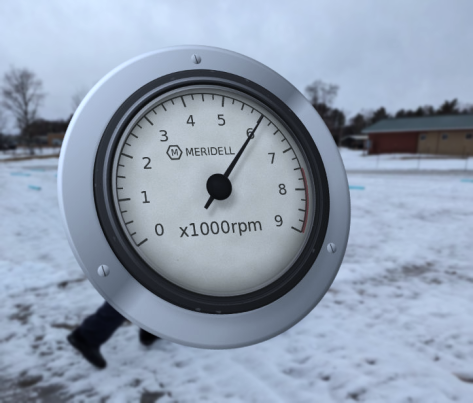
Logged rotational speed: **6000** rpm
